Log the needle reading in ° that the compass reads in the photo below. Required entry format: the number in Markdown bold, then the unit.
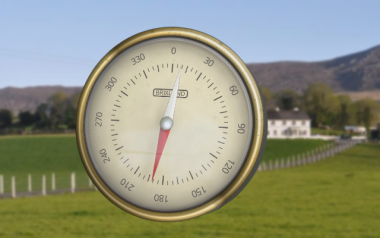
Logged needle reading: **190** °
